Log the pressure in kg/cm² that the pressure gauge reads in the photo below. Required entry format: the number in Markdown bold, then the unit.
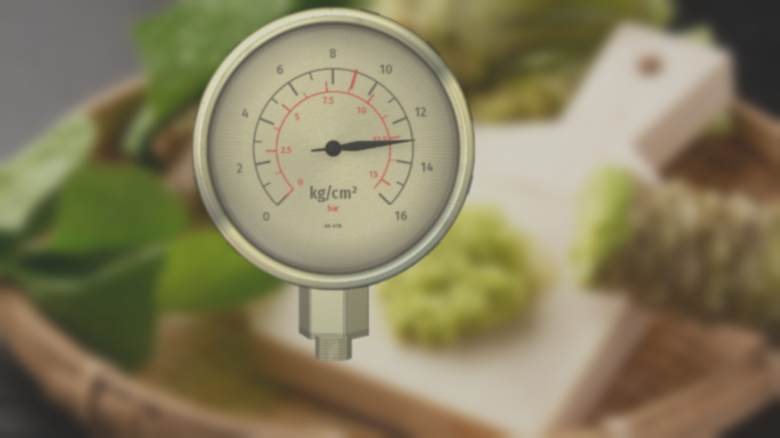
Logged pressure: **13** kg/cm²
